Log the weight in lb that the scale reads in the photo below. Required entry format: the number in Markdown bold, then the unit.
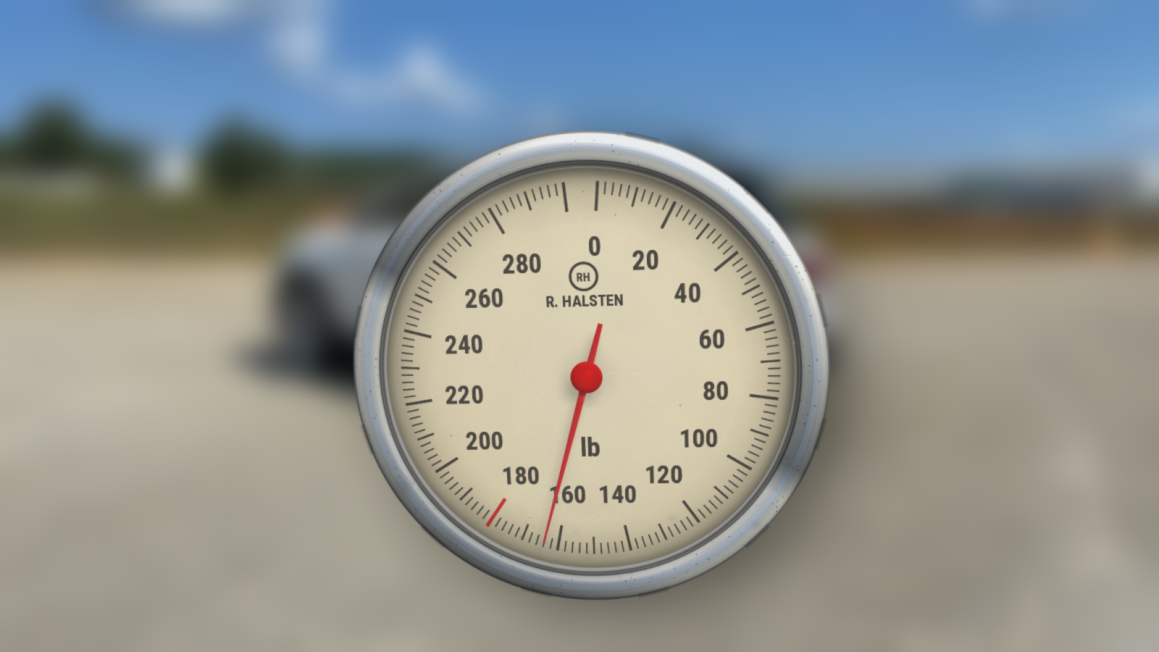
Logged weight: **164** lb
